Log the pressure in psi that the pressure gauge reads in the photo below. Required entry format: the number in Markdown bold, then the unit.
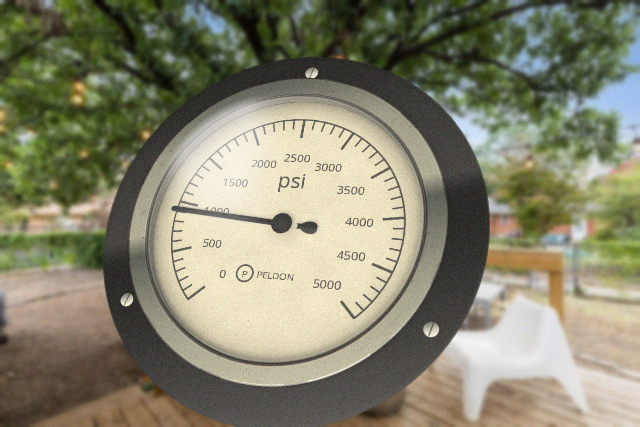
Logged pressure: **900** psi
